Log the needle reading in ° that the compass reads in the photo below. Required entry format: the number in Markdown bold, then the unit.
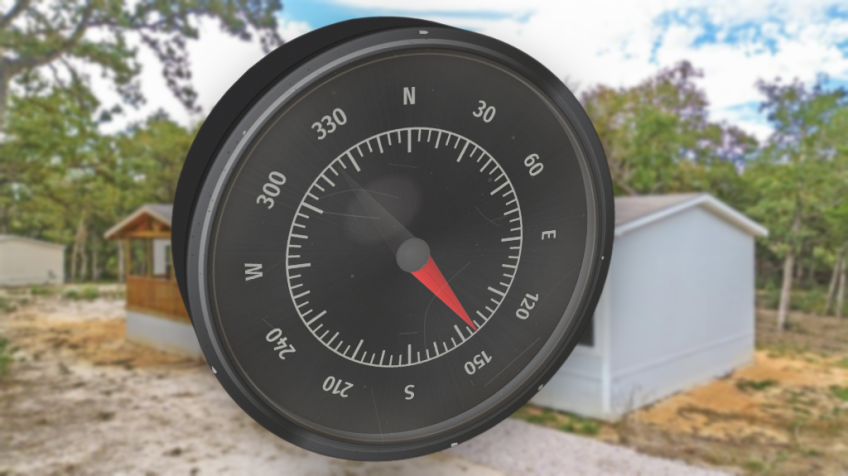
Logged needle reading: **142.5** °
